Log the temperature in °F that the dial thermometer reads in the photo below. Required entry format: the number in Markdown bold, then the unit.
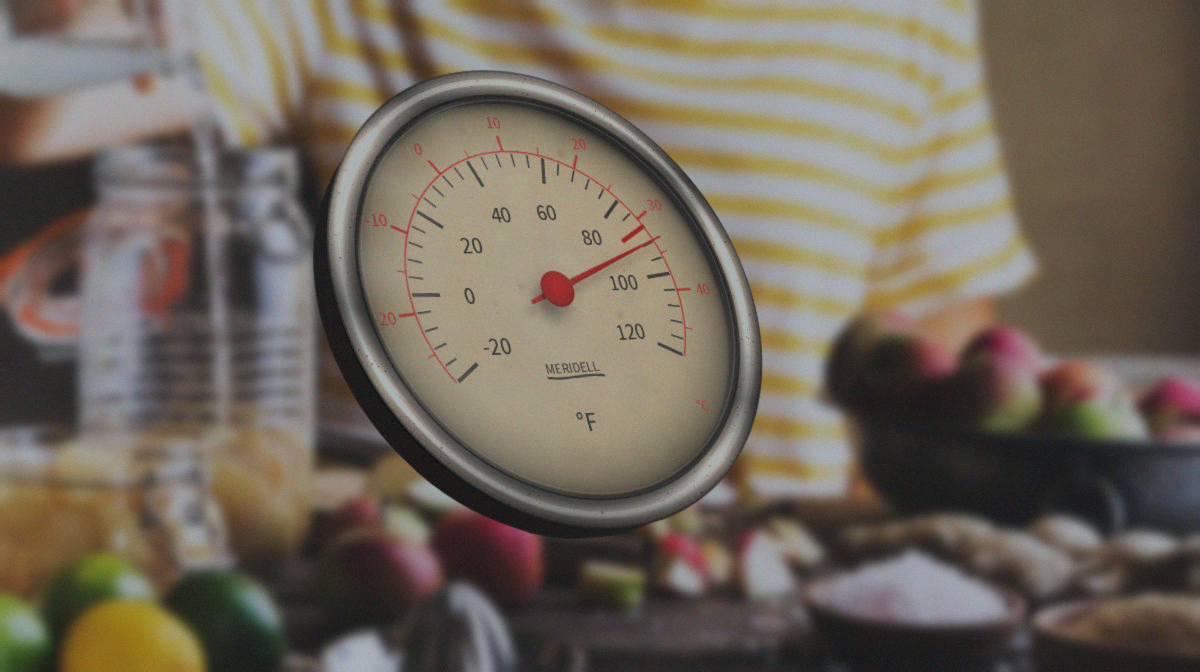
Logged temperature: **92** °F
